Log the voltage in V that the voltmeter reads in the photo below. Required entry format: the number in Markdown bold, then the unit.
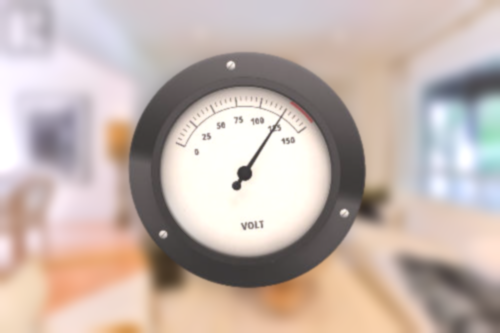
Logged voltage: **125** V
